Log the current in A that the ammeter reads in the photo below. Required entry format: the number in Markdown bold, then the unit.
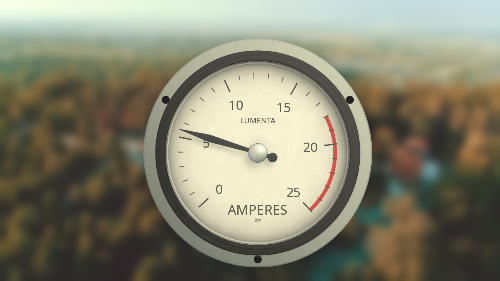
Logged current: **5.5** A
